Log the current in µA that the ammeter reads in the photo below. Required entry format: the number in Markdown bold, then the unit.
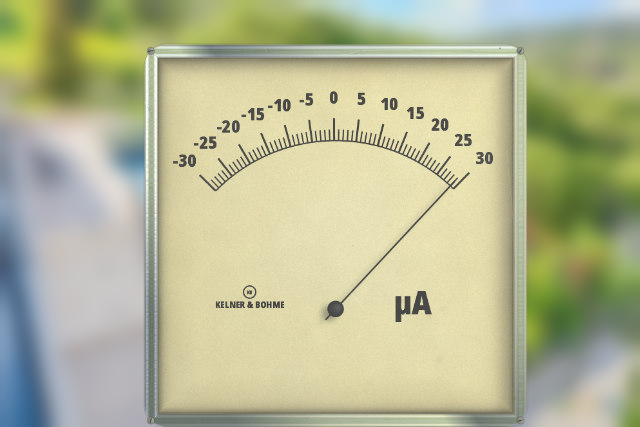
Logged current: **29** µA
